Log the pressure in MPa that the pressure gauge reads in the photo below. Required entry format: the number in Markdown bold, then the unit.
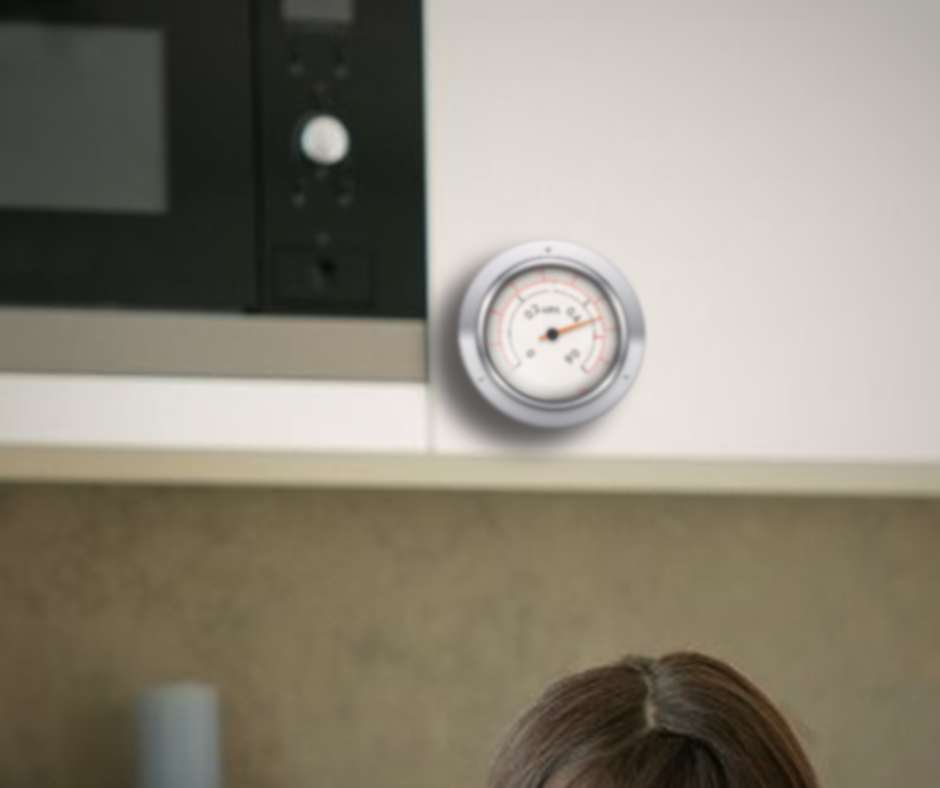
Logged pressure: **0.45** MPa
